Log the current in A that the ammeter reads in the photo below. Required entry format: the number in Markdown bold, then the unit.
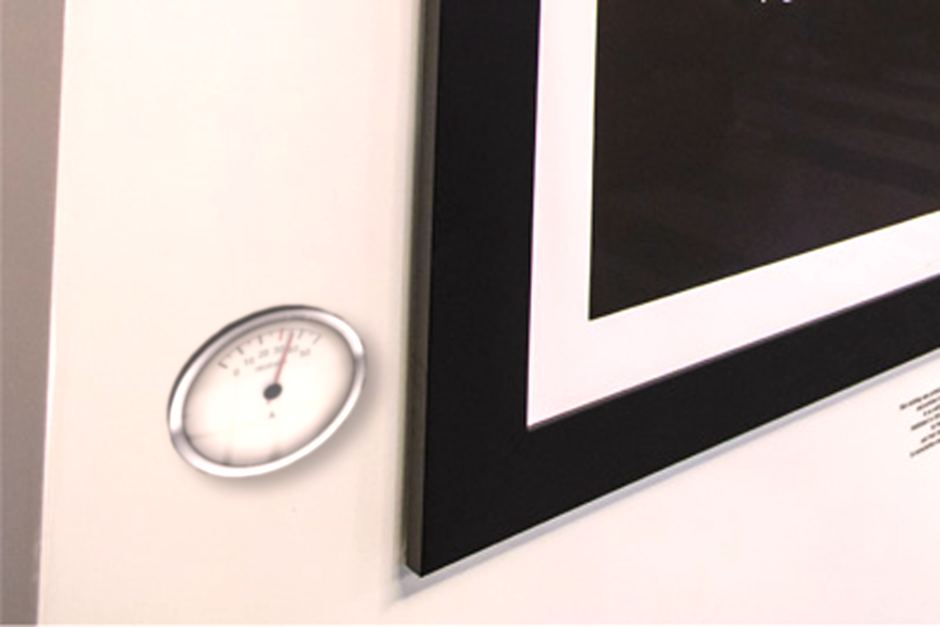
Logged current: **35** A
